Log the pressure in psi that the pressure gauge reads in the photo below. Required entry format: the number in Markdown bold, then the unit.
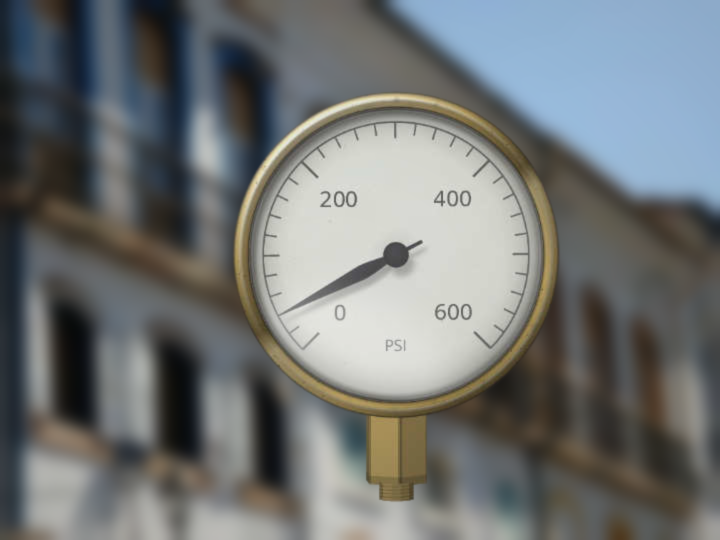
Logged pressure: **40** psi
